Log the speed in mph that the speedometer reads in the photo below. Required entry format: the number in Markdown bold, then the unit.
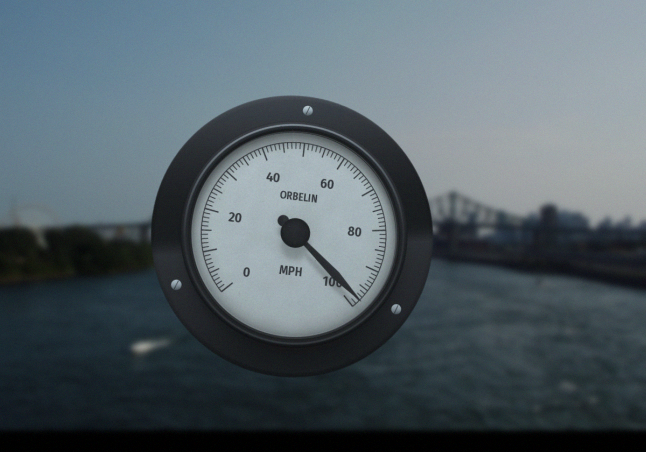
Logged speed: **98** mph
